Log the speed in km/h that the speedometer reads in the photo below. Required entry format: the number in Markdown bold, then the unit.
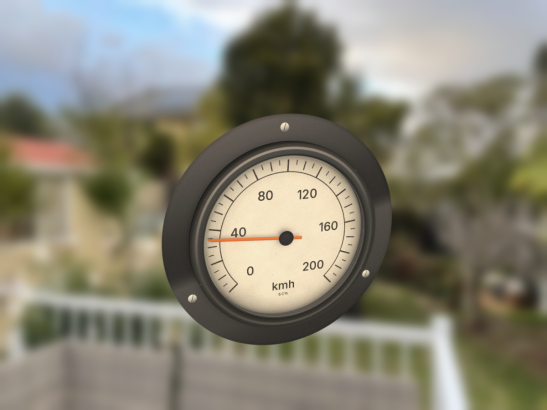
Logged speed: **35** km/h
